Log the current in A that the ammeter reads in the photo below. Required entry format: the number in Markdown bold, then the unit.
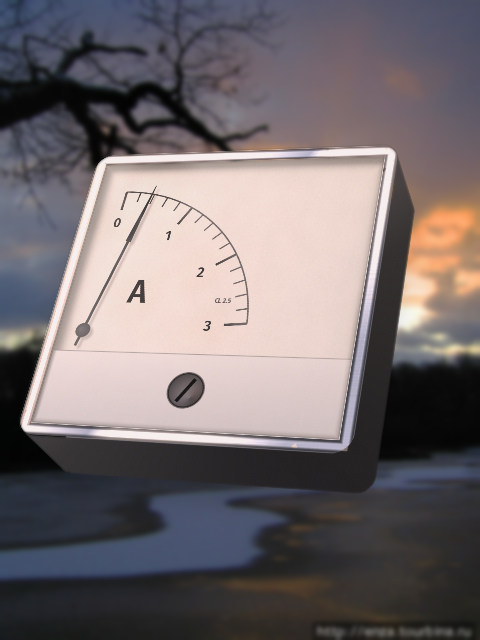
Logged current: **0.4** A
